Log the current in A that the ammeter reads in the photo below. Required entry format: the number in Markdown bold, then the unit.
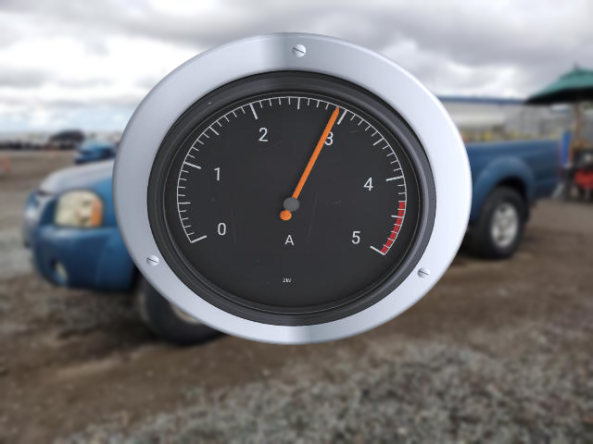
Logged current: **2.9** A
